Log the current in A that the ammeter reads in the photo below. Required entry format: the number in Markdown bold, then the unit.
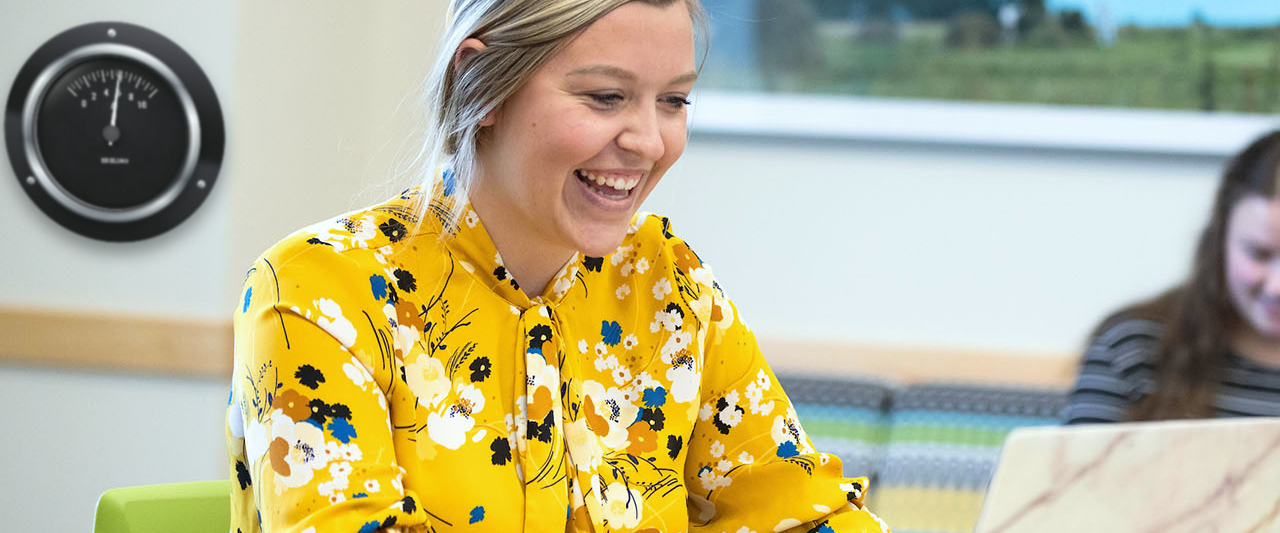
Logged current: **6** A
